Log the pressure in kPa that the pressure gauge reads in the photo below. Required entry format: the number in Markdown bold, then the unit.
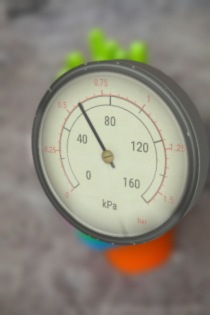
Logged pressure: **60** kPa
